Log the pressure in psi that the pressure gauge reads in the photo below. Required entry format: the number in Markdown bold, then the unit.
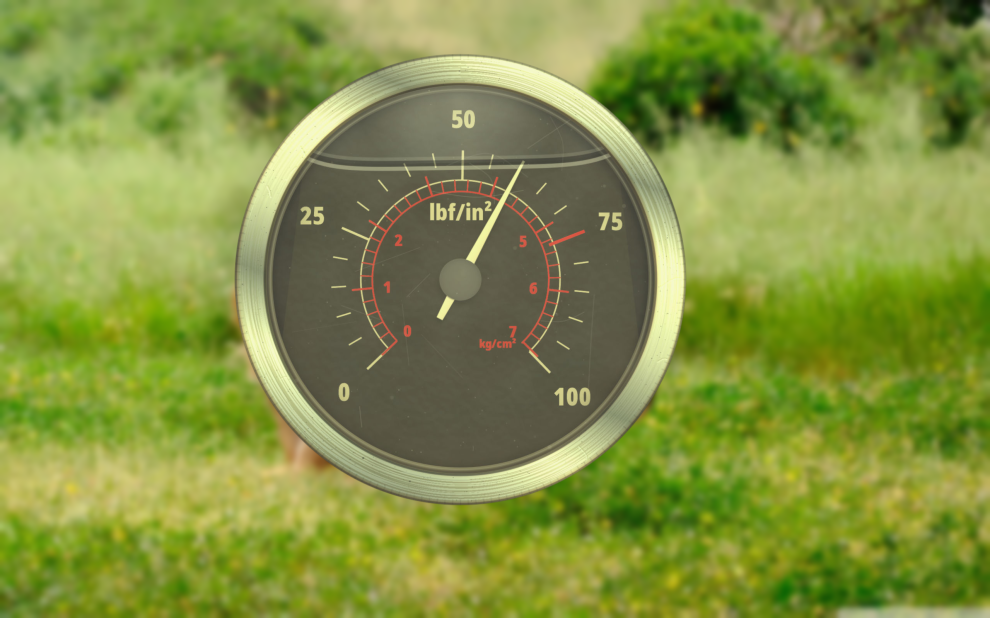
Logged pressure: **60** psi
